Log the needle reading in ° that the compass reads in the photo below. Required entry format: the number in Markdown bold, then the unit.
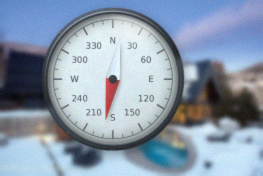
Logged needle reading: **190** °
